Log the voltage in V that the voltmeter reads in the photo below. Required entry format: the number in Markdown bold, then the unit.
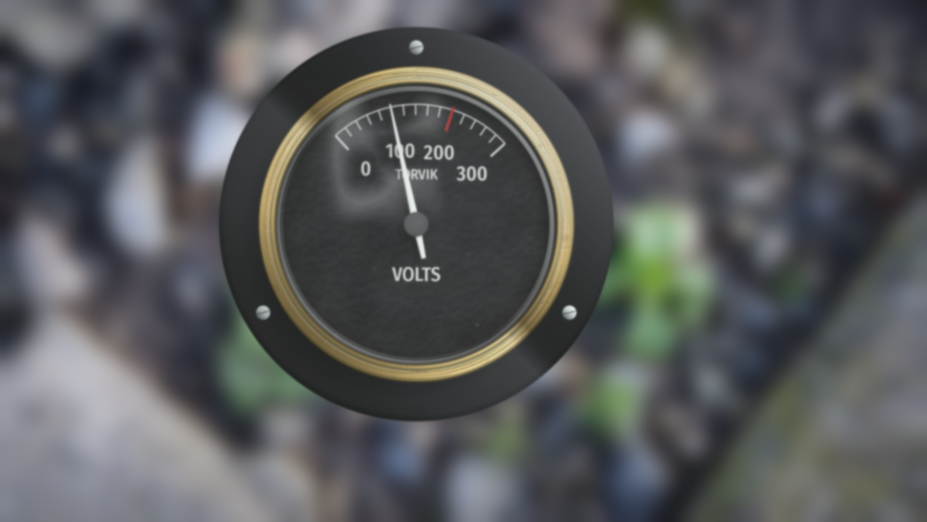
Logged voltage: **100** V
